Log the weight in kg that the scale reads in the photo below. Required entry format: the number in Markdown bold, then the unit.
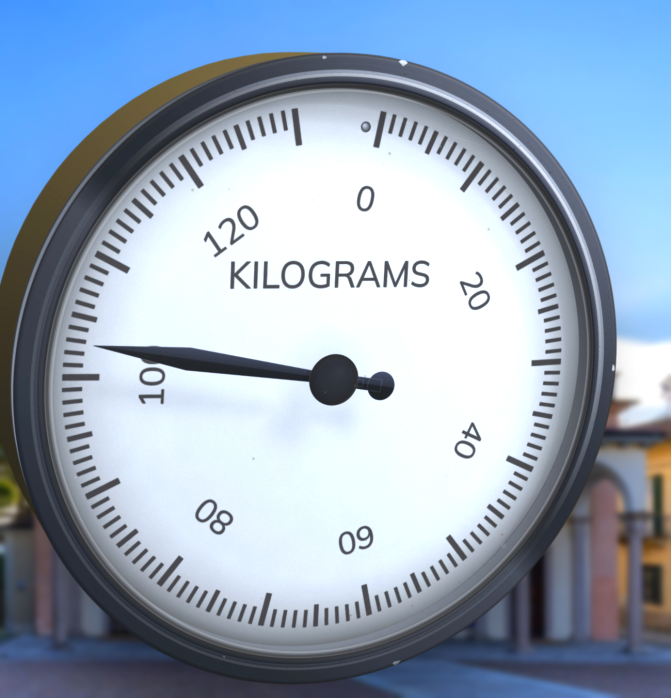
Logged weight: **103** kg
